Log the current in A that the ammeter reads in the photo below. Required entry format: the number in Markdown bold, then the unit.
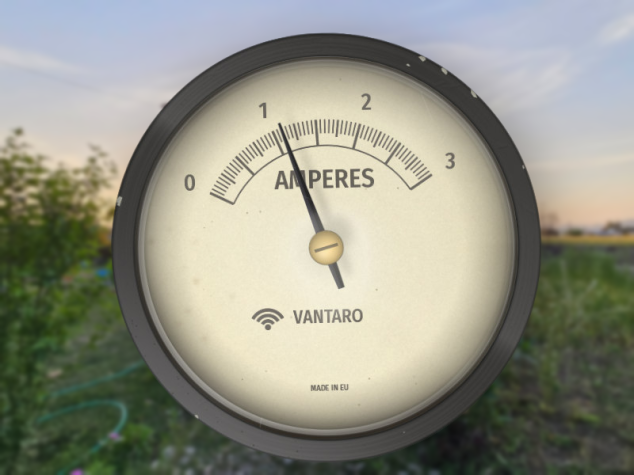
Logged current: **1.1** A
